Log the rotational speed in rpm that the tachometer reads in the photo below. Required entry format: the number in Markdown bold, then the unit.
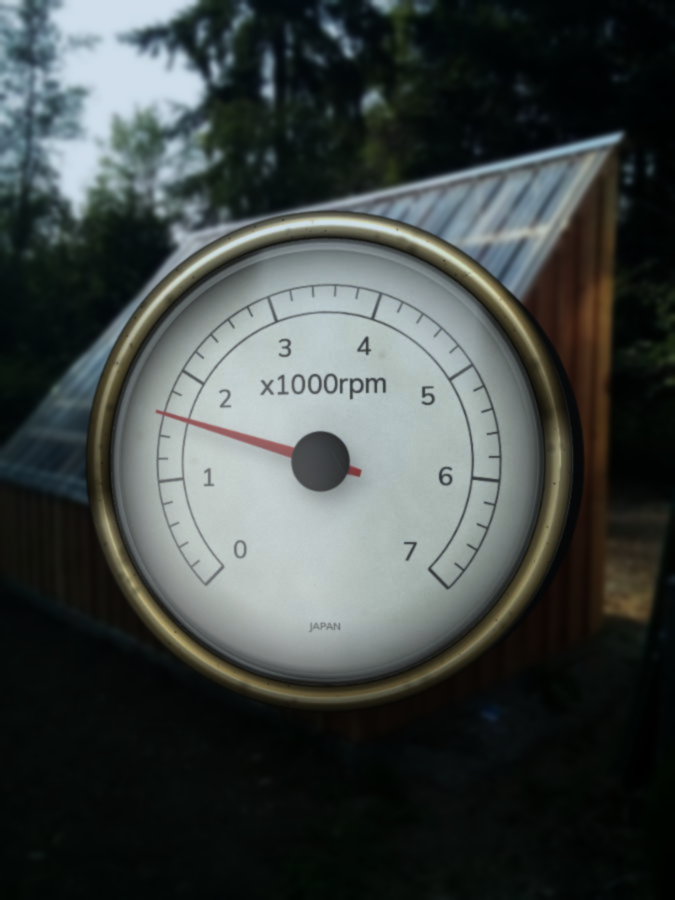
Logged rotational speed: **1600** rpm
